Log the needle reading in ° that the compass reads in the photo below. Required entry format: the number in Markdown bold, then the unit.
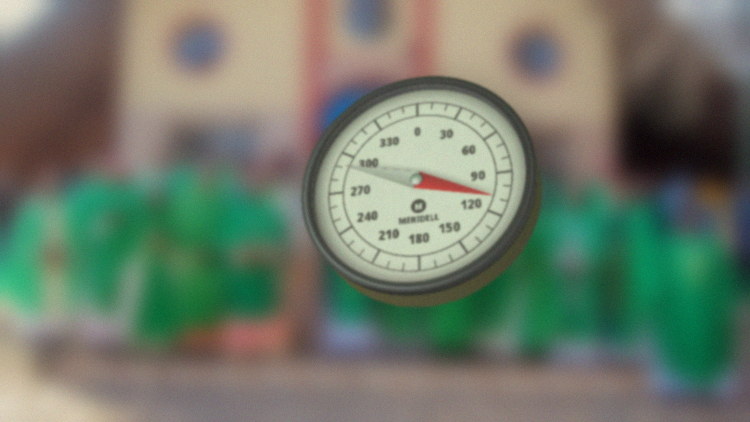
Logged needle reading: **110** °
